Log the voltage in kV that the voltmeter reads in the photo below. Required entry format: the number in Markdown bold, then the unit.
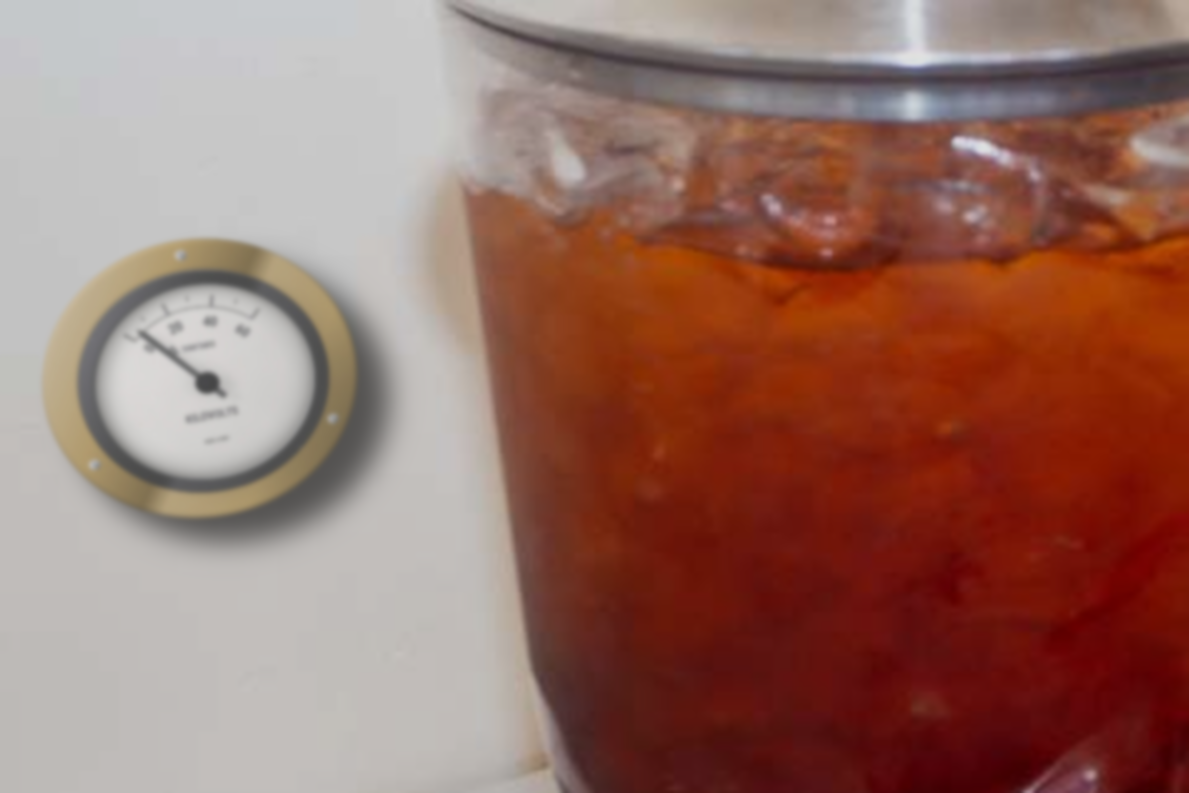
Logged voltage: **5** kV
